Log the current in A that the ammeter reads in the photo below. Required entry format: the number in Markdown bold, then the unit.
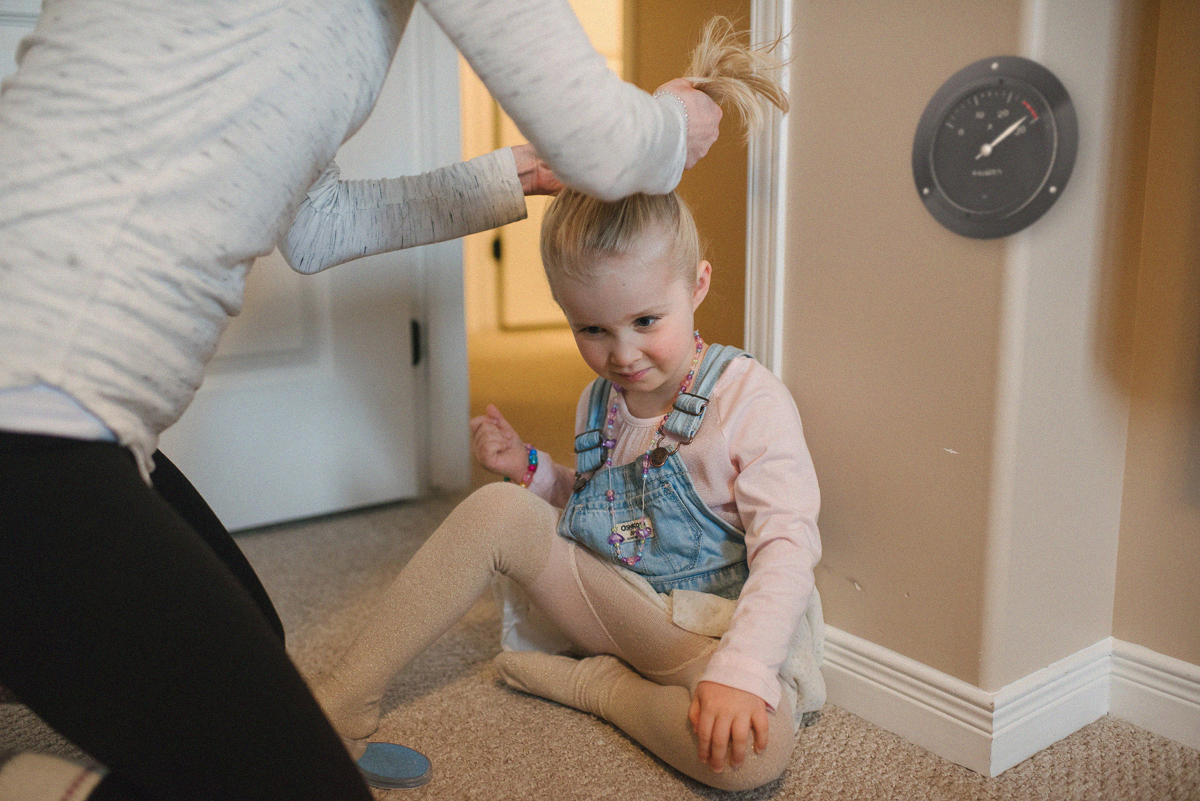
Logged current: **28** A
